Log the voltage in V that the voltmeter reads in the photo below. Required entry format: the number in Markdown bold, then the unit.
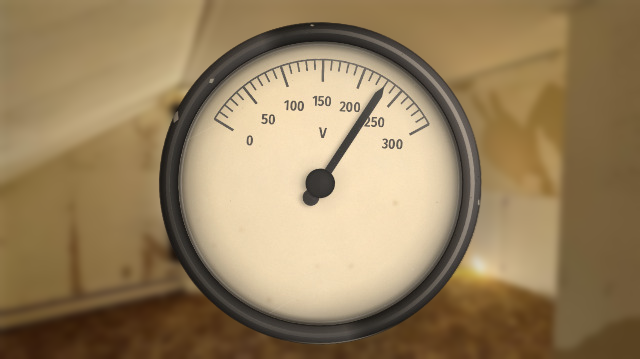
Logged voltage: **230** V
